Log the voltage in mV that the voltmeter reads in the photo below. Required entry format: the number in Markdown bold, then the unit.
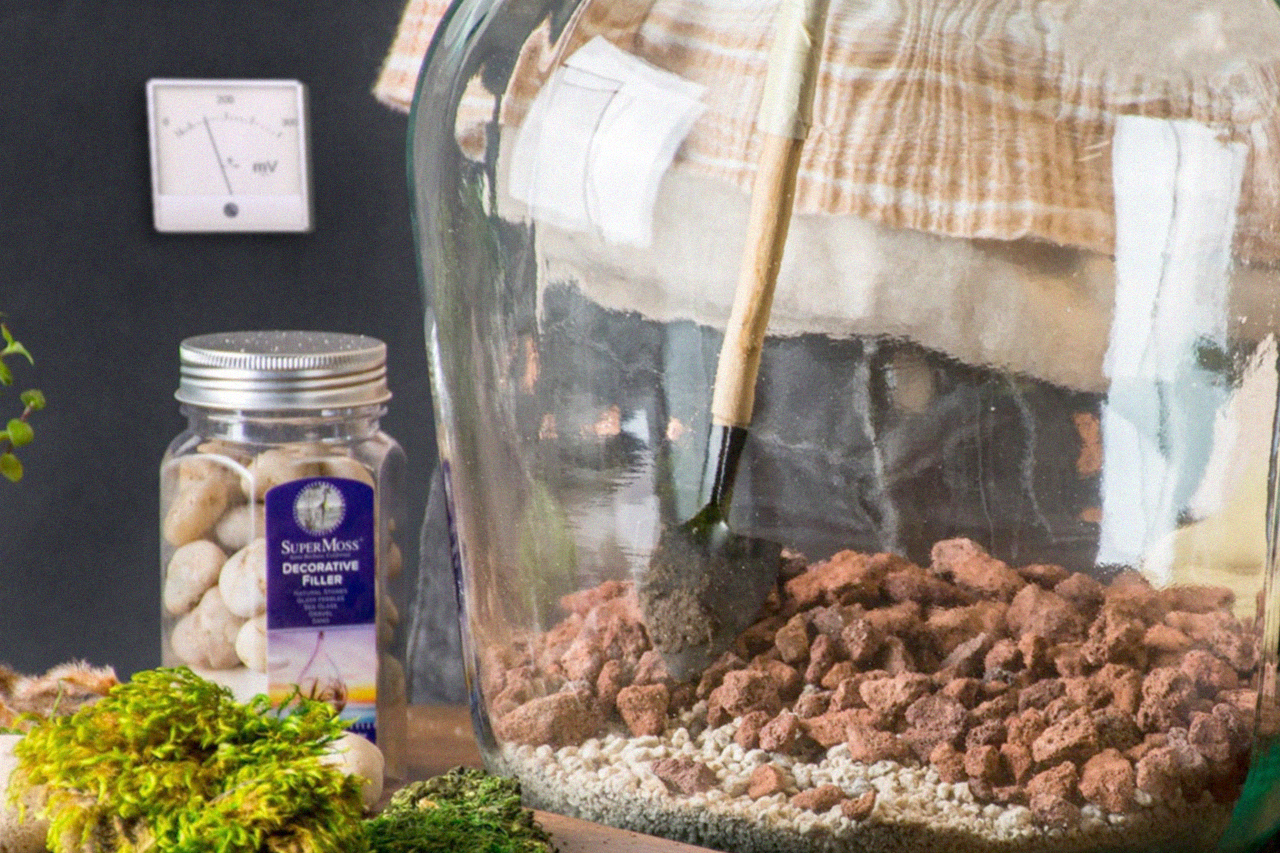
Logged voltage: **150** mV
